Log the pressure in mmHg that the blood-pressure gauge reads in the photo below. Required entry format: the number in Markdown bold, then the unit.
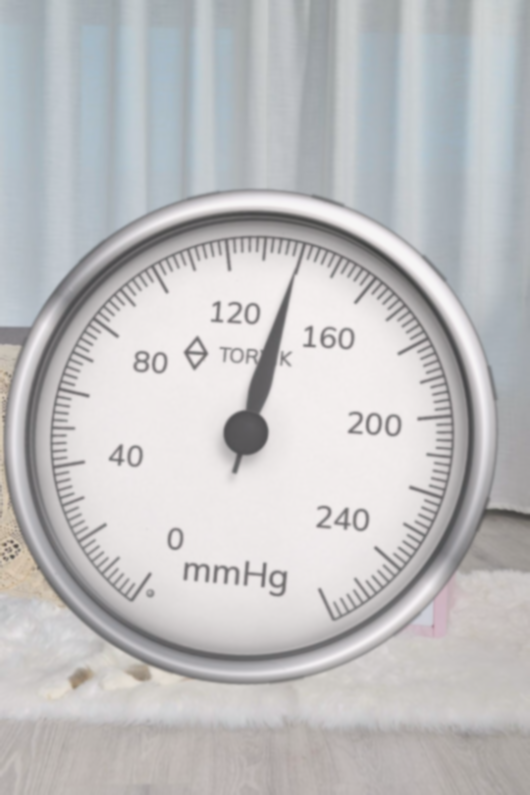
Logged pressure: **140** mmHg
